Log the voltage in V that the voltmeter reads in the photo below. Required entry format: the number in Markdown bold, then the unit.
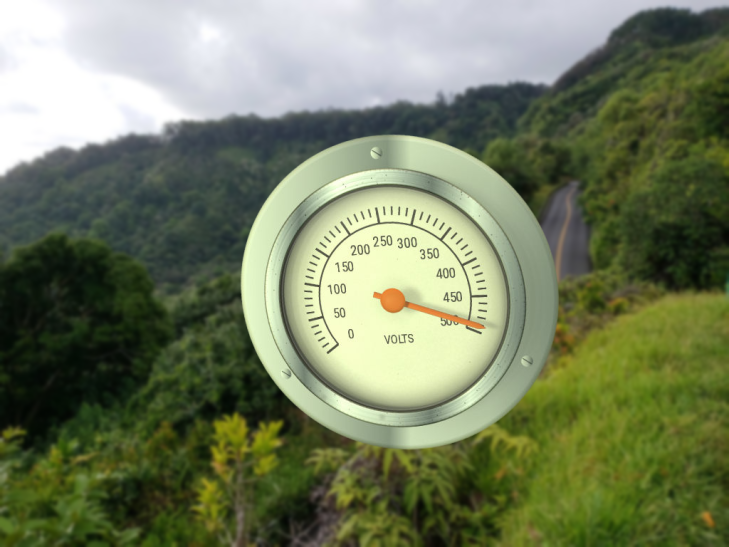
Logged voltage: **490** V
